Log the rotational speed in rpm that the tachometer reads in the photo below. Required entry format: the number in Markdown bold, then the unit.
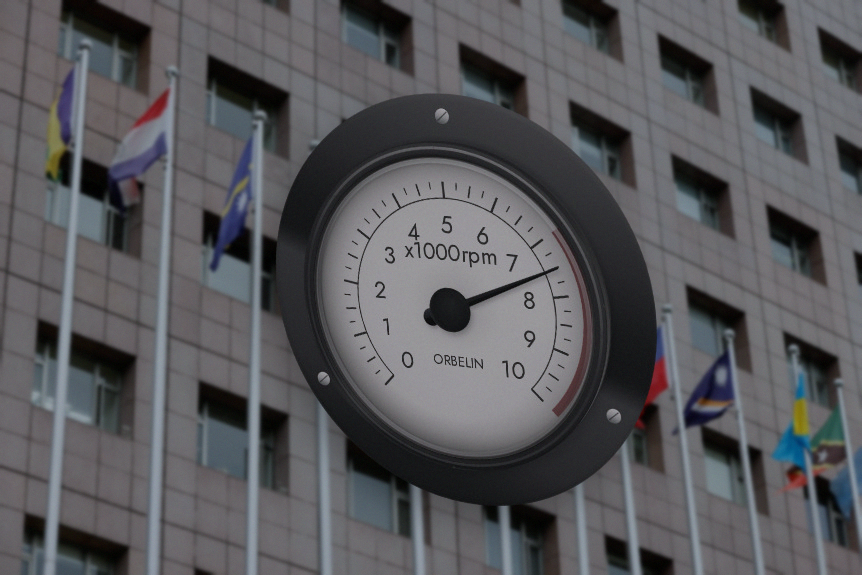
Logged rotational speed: **7500** rpm
